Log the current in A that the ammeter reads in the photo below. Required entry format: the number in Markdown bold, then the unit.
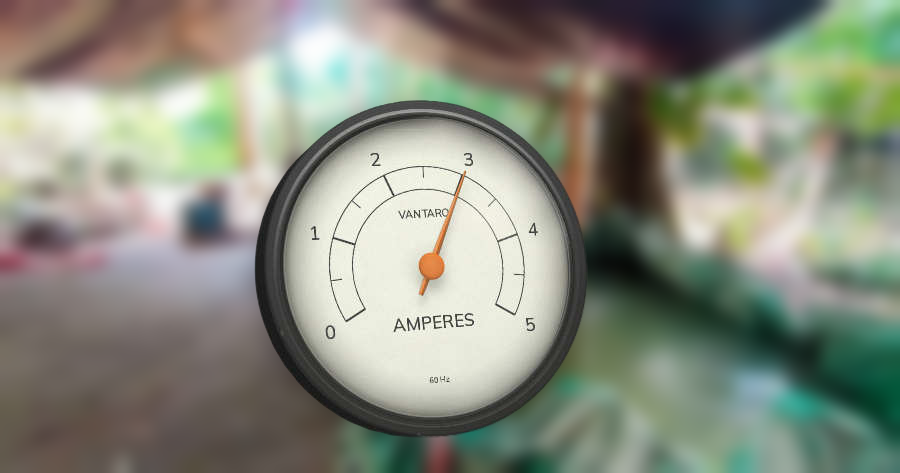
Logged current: **3** A
